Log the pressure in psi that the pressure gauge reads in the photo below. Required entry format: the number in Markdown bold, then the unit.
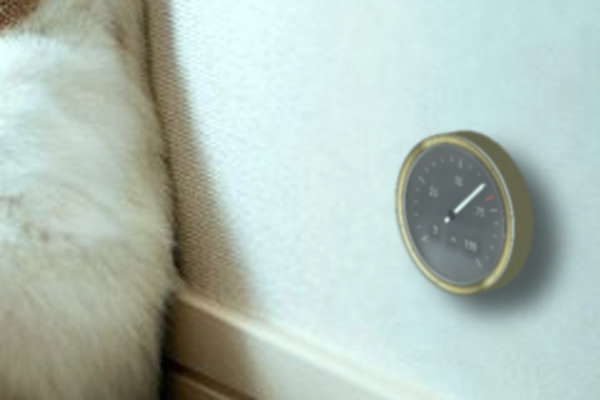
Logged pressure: **65** psi
